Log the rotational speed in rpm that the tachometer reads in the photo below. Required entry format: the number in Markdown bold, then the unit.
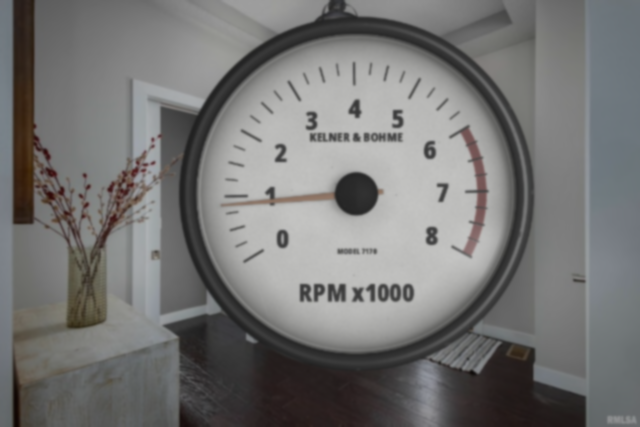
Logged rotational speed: **875** rpm
